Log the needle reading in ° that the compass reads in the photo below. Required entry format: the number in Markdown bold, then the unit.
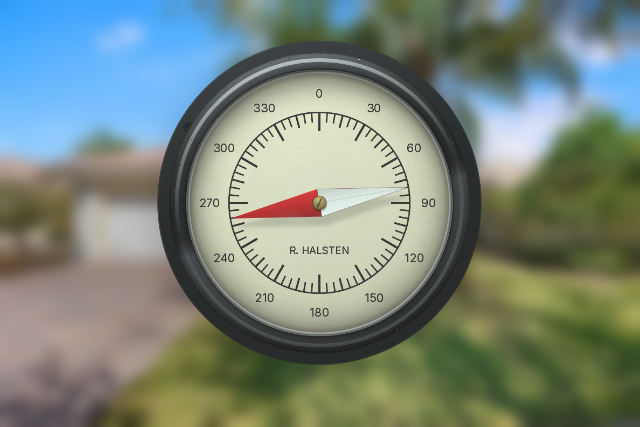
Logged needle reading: **260** °
